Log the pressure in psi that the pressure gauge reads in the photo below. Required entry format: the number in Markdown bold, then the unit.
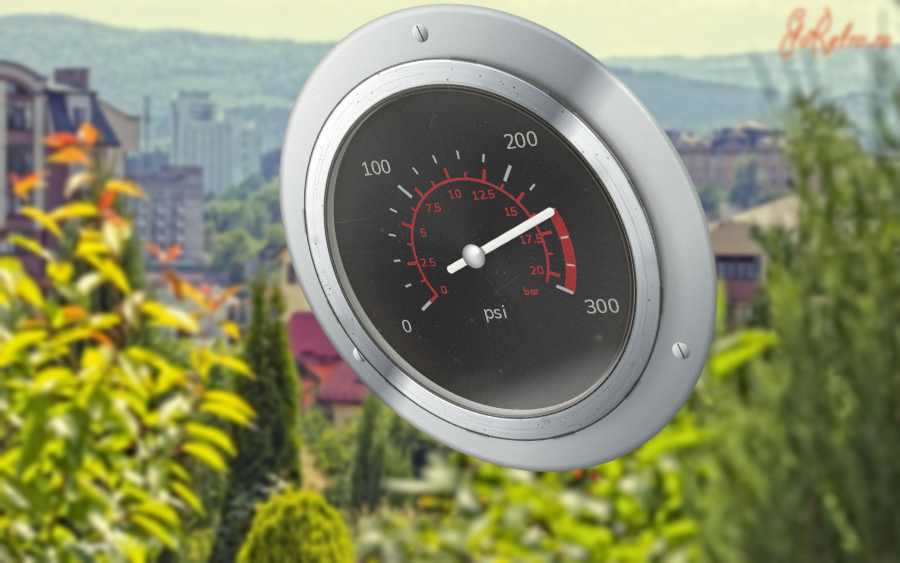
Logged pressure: **240** psi
